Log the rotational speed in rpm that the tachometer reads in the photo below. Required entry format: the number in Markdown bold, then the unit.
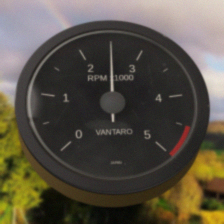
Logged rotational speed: **2500** rpm
